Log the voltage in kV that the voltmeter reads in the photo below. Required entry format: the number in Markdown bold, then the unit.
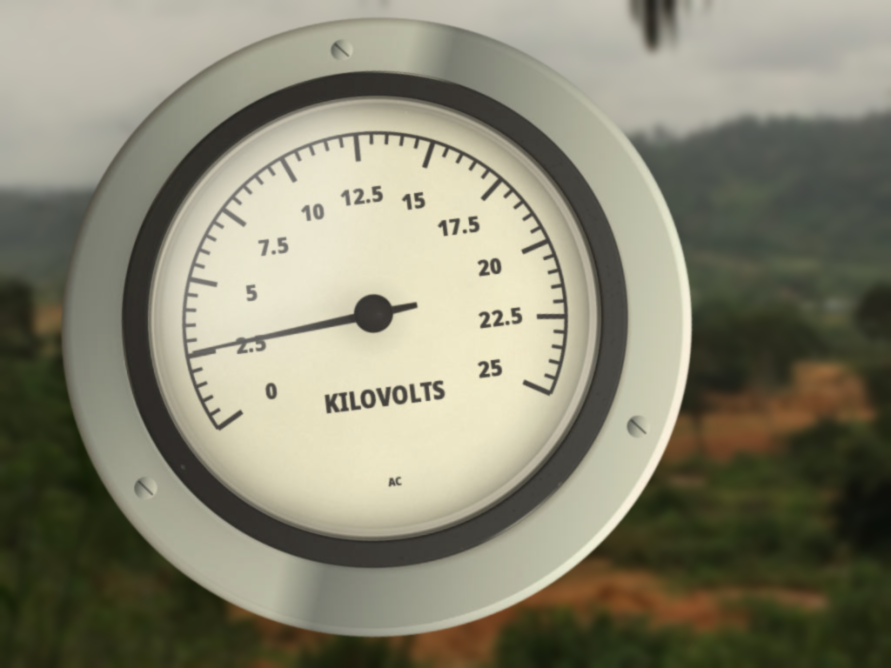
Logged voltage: **2.5** kV
